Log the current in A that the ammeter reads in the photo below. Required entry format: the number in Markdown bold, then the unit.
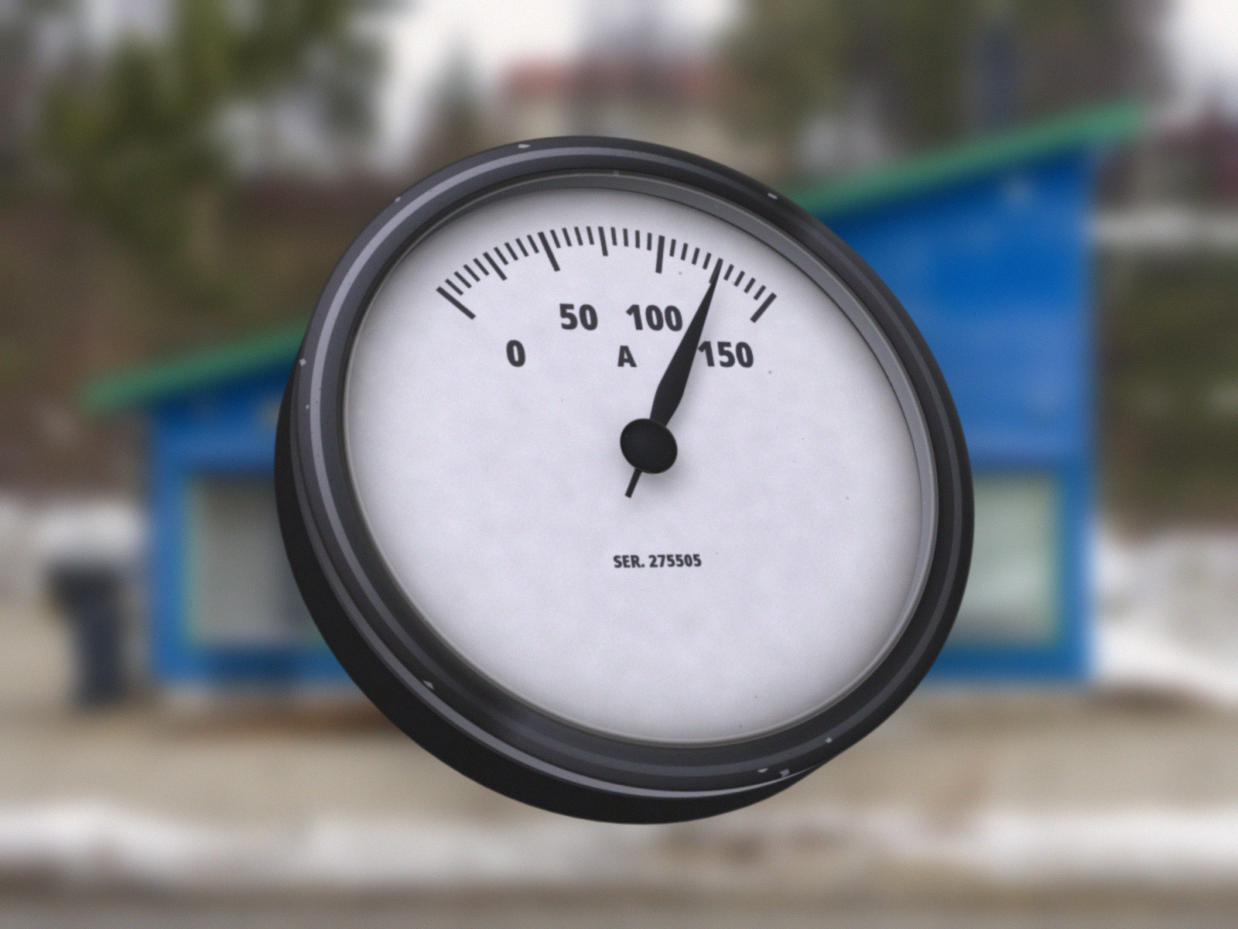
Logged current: **125** A
